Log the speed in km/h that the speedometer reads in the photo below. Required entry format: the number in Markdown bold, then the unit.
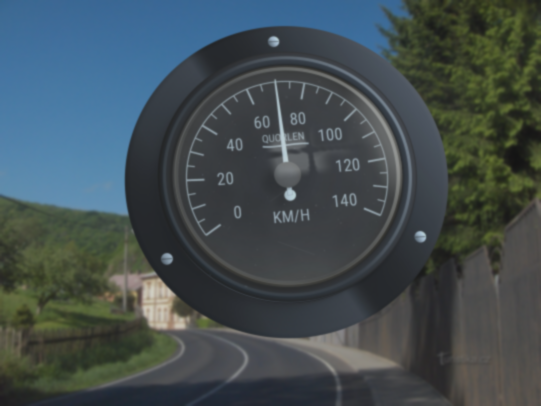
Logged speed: **70** km/h
